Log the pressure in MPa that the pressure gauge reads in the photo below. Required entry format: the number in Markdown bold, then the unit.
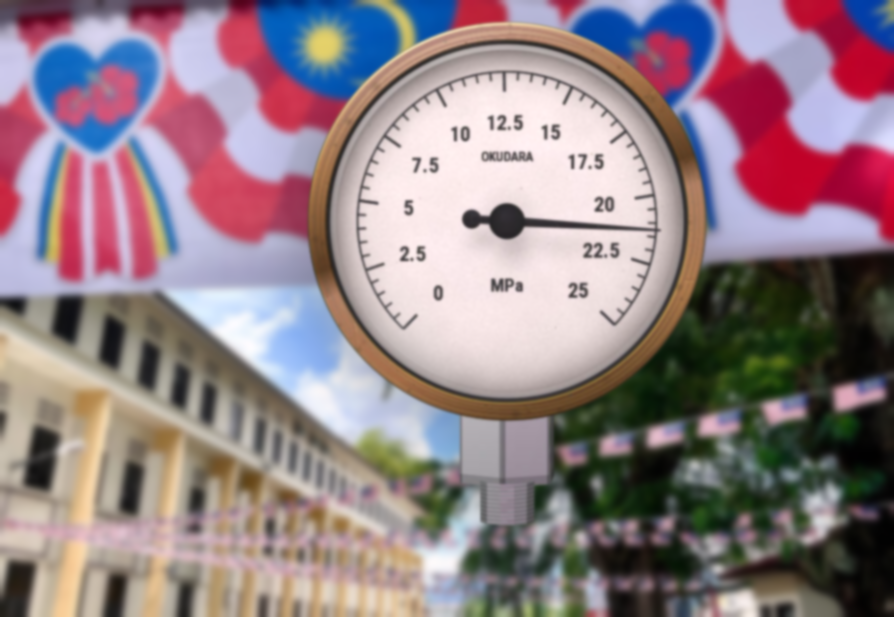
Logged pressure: **21.25** MPa
